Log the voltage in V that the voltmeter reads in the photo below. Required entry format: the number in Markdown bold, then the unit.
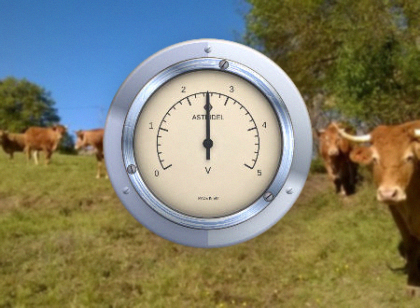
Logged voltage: **2.5** V
